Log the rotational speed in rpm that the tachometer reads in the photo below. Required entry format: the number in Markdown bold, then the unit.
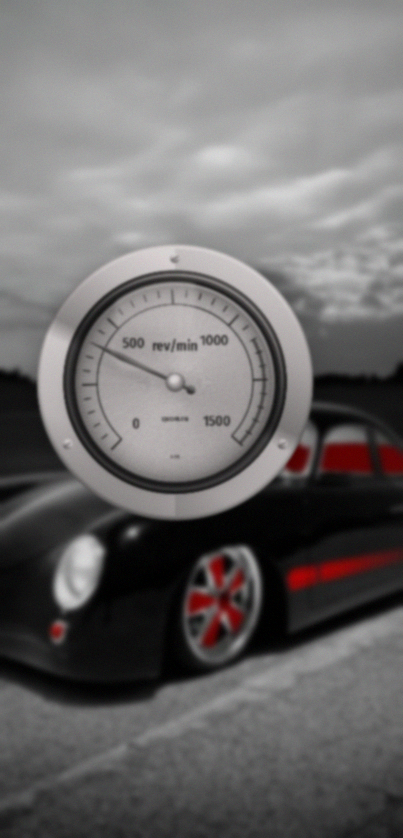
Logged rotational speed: **400** rpm
